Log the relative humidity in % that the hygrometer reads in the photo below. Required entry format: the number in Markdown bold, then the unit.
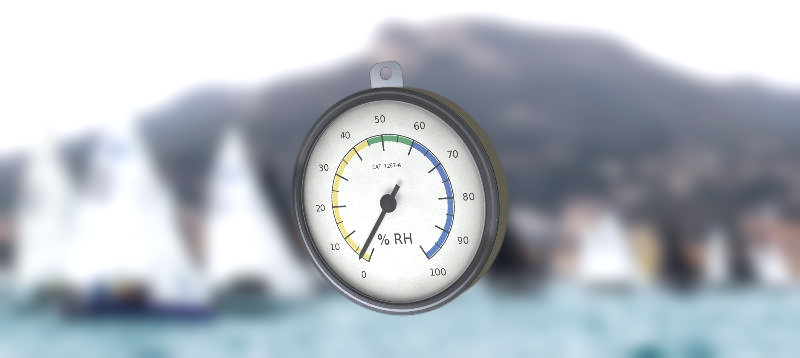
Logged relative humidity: **2.5** %
